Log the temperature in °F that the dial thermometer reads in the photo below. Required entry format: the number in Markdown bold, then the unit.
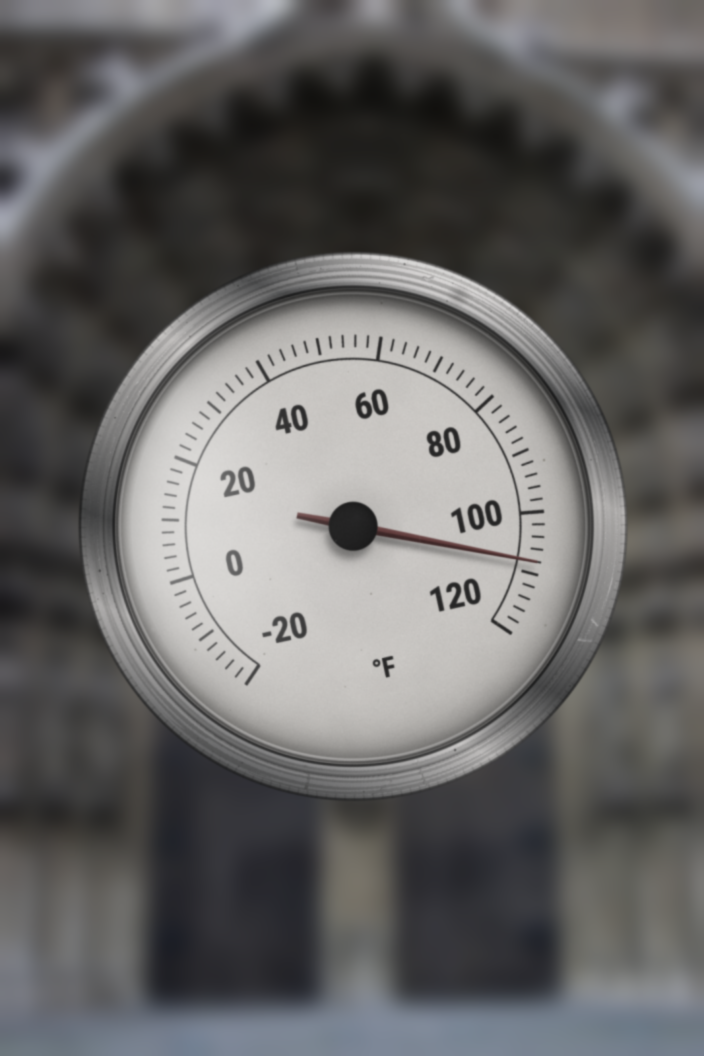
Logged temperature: **108** °F
